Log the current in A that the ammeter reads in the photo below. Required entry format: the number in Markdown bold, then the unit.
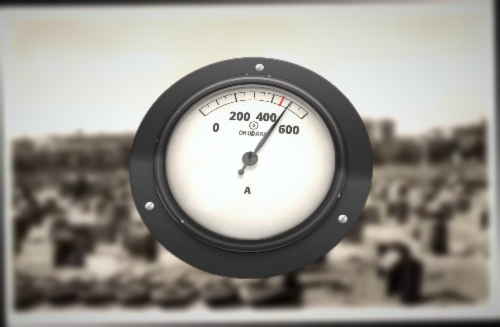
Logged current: **500** A
